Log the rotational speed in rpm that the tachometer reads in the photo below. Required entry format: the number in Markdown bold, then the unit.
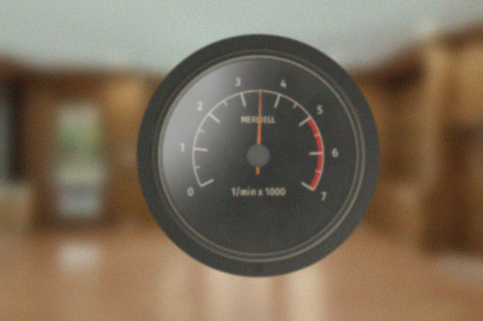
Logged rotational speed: **3500** rpm
